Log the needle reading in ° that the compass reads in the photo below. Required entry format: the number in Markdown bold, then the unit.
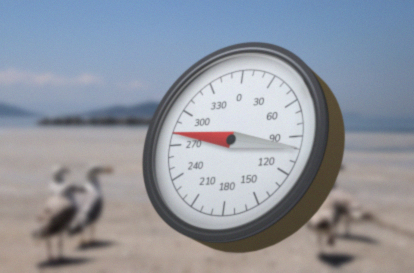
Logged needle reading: **280** °
